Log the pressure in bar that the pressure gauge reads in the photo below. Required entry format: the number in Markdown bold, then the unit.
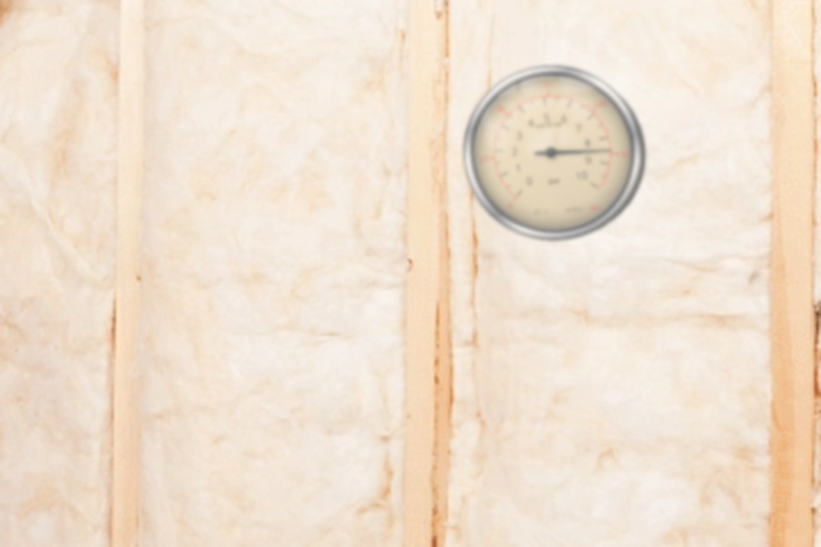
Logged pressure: **8.5** bar
